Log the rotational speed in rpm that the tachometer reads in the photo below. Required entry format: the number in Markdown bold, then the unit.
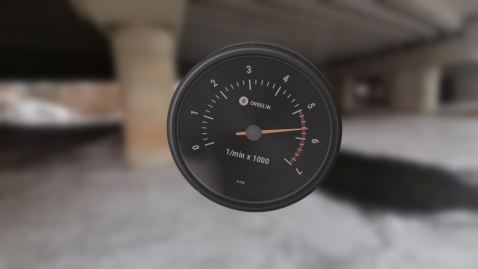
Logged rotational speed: **5600** rpm
